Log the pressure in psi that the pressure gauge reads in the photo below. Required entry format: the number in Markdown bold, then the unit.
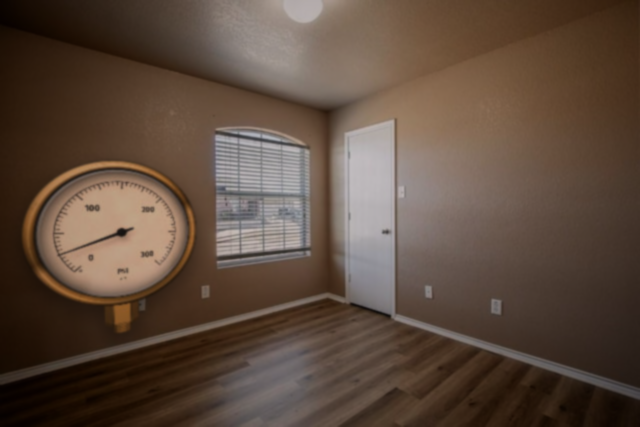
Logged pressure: **25** psi
